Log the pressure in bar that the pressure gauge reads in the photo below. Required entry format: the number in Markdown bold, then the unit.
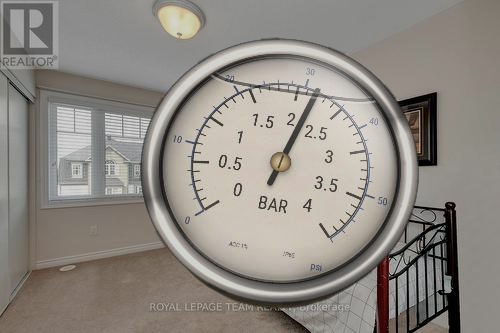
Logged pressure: **2.2** bar
